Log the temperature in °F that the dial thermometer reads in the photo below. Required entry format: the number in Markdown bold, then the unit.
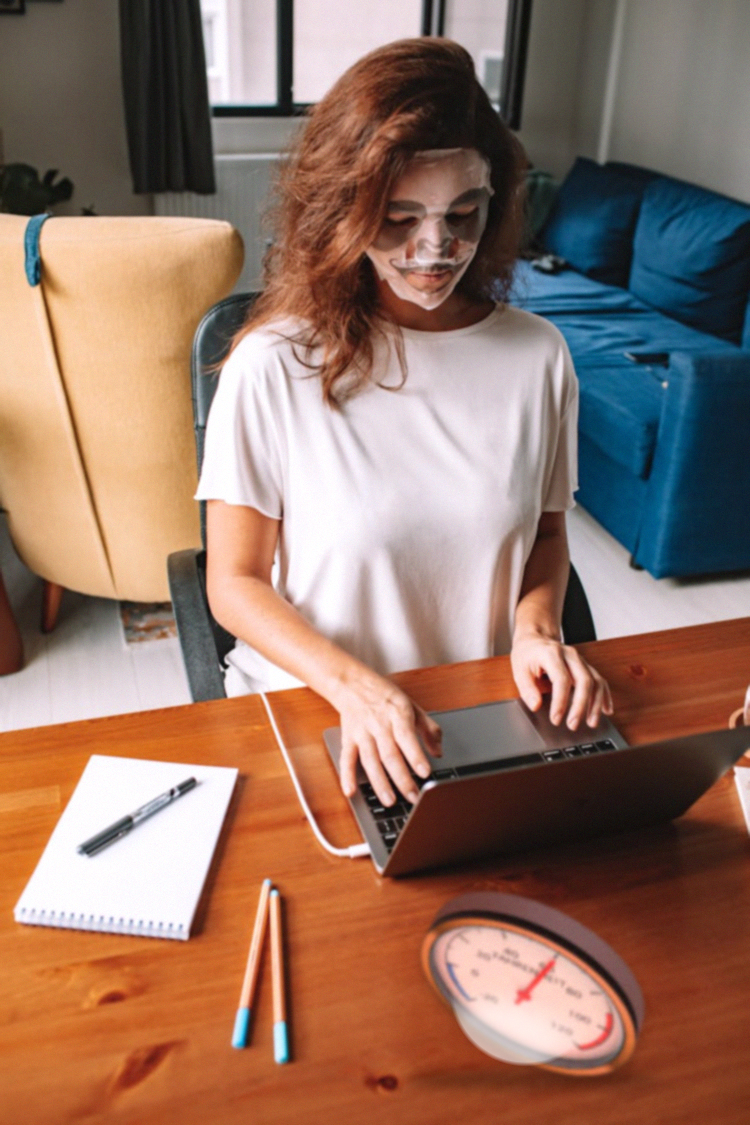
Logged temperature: **60** °F
